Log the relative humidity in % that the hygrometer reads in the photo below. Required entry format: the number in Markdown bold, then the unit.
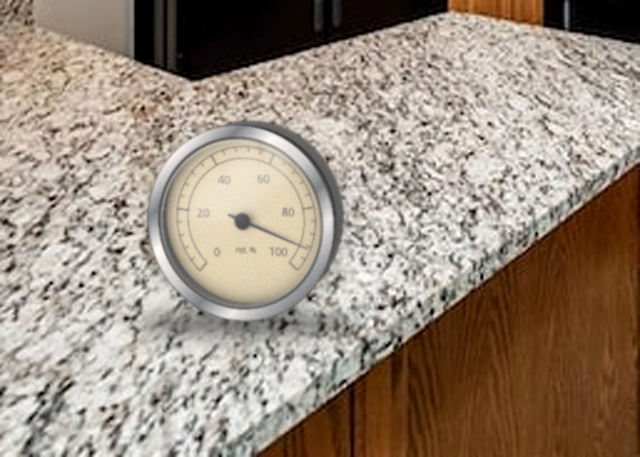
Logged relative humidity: **92** %
